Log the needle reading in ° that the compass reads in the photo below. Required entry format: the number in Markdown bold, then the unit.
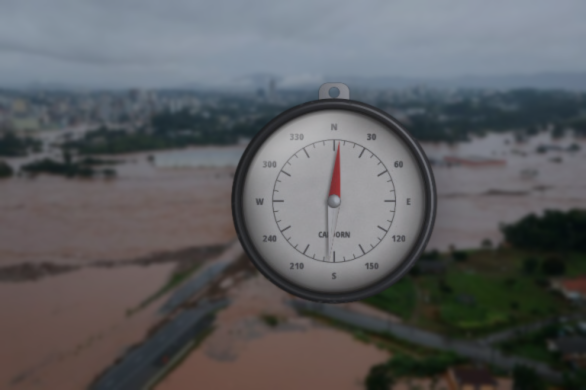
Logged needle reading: **5** °
